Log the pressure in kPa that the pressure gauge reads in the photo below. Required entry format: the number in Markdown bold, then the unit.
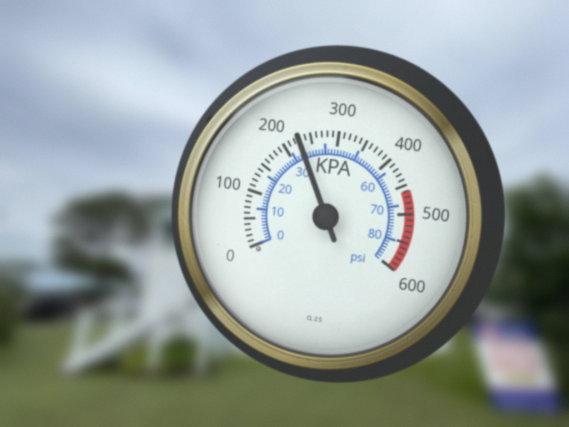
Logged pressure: **230** kPa
